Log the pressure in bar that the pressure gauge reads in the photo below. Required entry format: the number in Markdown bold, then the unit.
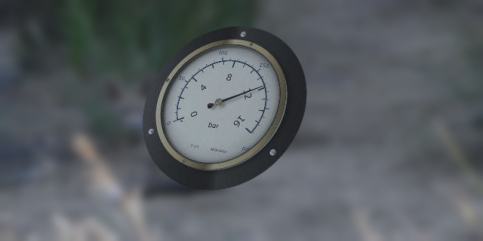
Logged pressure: **12** bar
